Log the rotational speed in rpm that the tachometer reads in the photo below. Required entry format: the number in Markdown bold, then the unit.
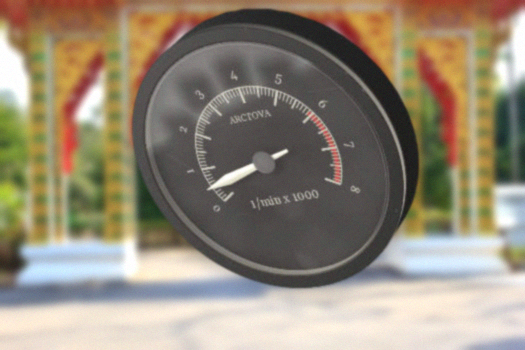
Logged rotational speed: **500** rpm
